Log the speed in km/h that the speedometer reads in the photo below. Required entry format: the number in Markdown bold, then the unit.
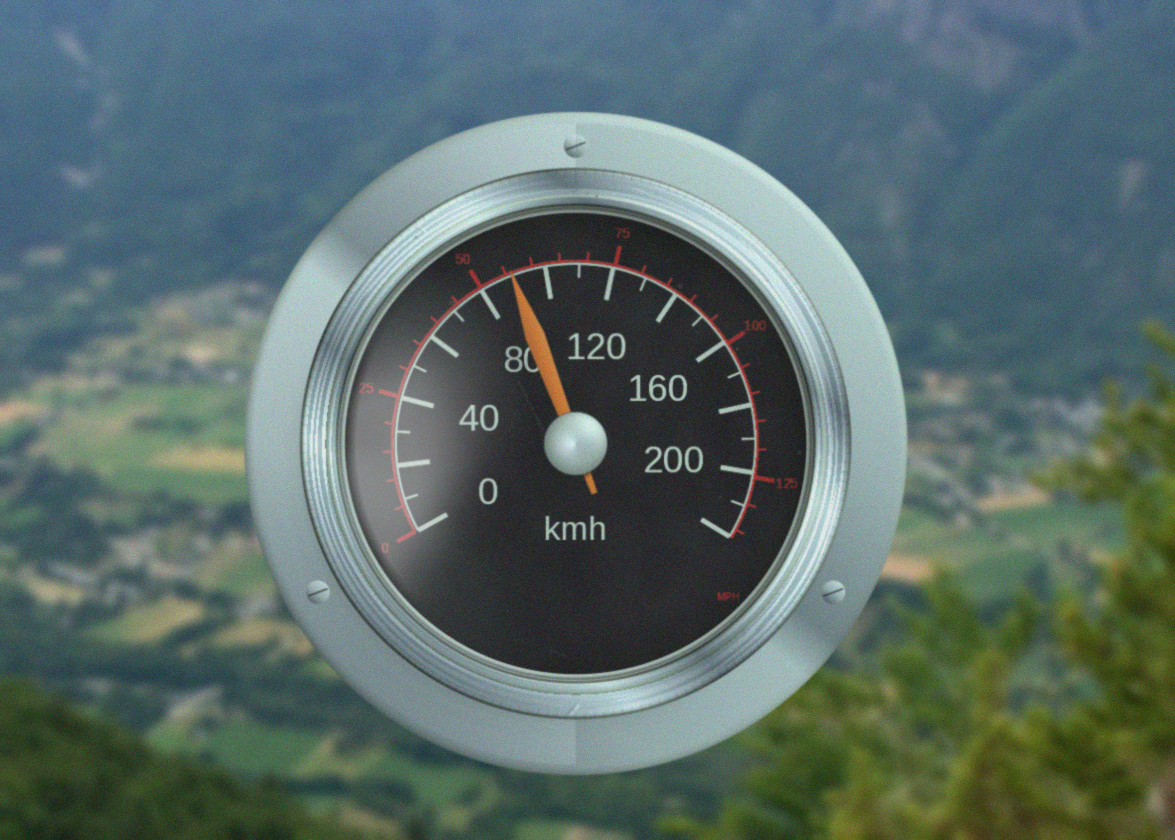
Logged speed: **90** km/h
